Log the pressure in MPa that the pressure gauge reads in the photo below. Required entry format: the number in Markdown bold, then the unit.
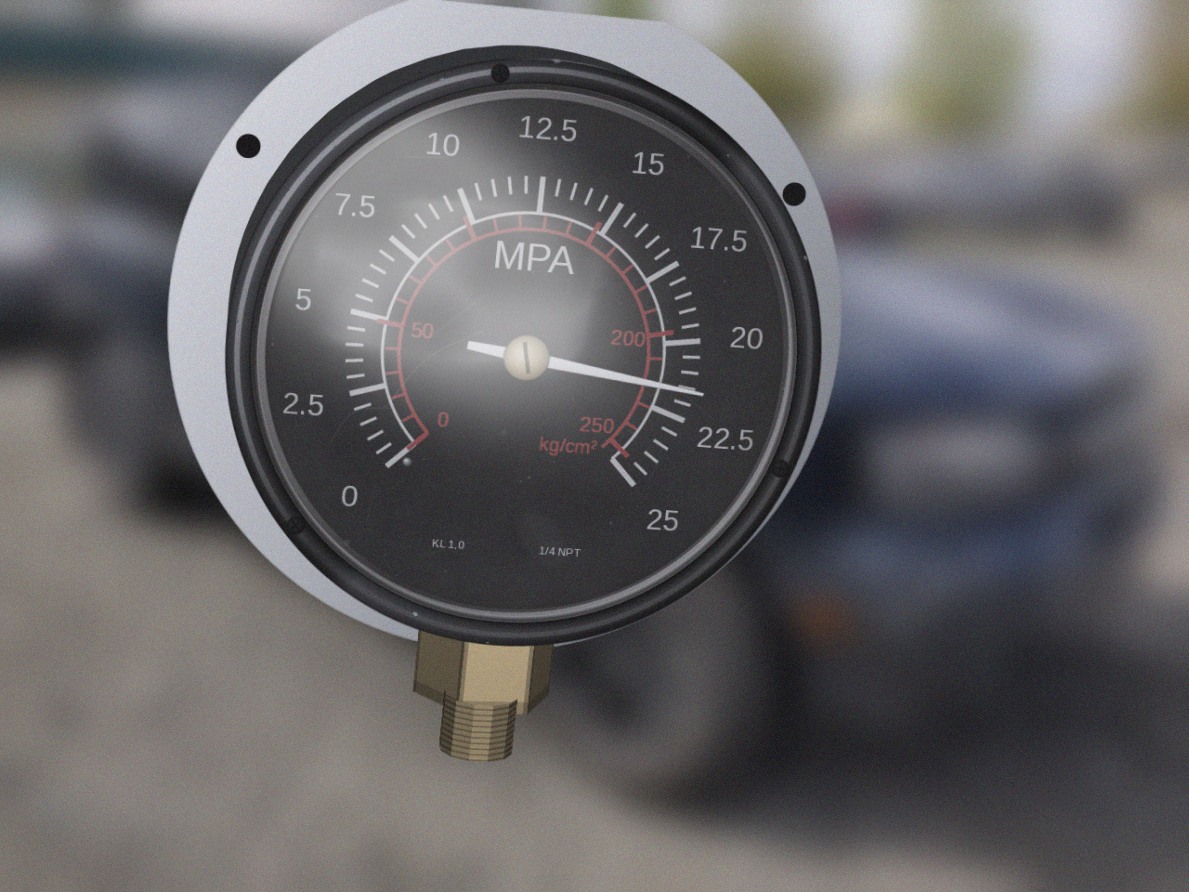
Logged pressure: **21.5** MPa
